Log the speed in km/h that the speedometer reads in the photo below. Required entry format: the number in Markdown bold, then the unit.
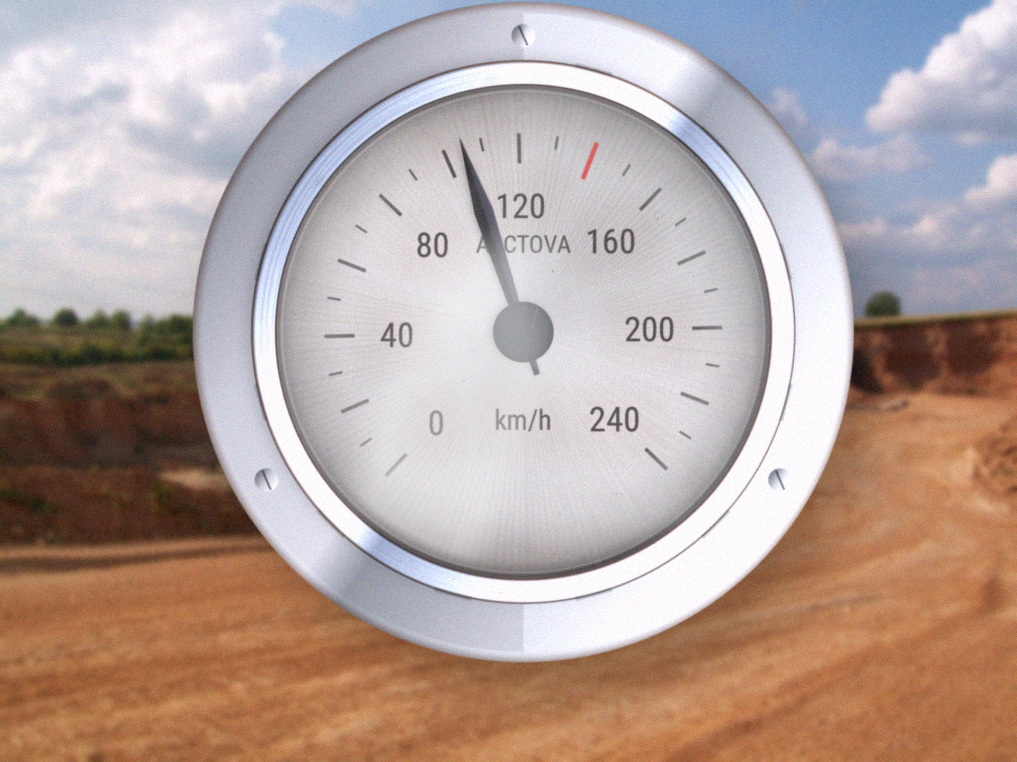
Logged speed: **105** km/h
